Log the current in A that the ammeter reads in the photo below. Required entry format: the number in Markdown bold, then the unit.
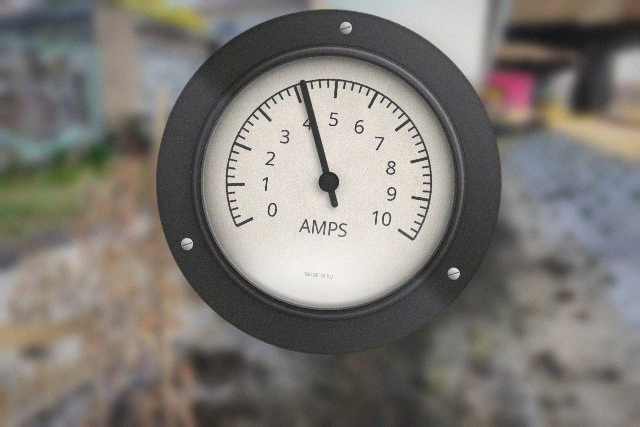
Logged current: **4.2** A
